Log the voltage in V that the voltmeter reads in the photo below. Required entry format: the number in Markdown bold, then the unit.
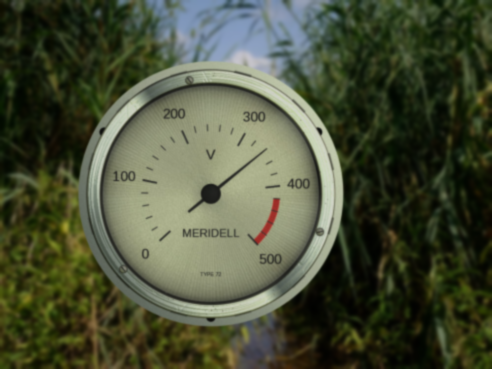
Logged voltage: **340** V
